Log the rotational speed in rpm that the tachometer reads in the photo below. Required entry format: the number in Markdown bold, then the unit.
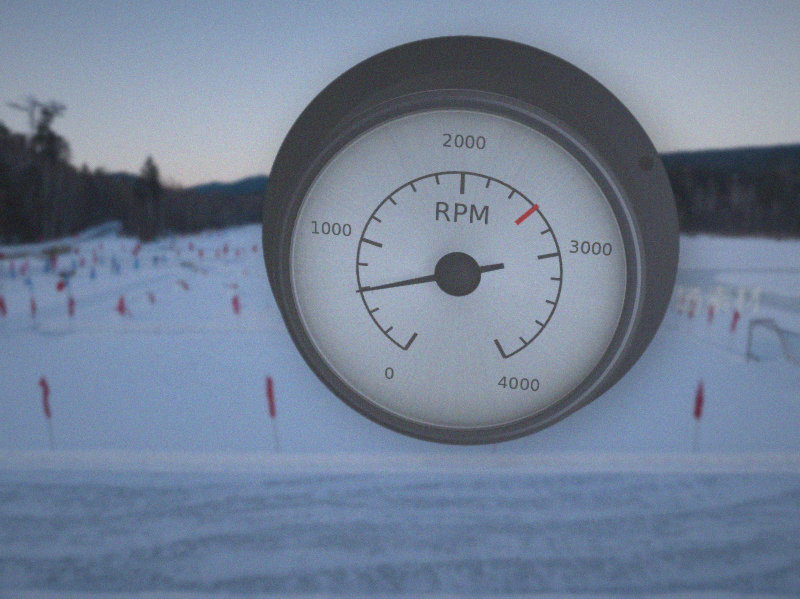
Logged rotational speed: **600** rpm
